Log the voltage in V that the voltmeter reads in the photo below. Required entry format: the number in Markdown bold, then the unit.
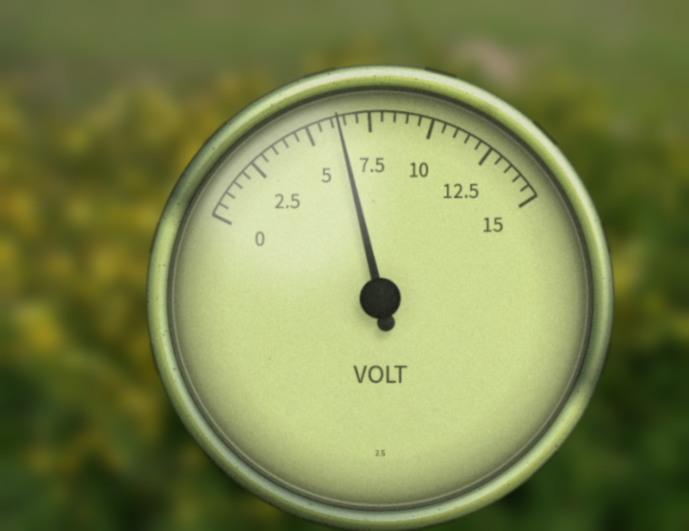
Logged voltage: **6.25** V
